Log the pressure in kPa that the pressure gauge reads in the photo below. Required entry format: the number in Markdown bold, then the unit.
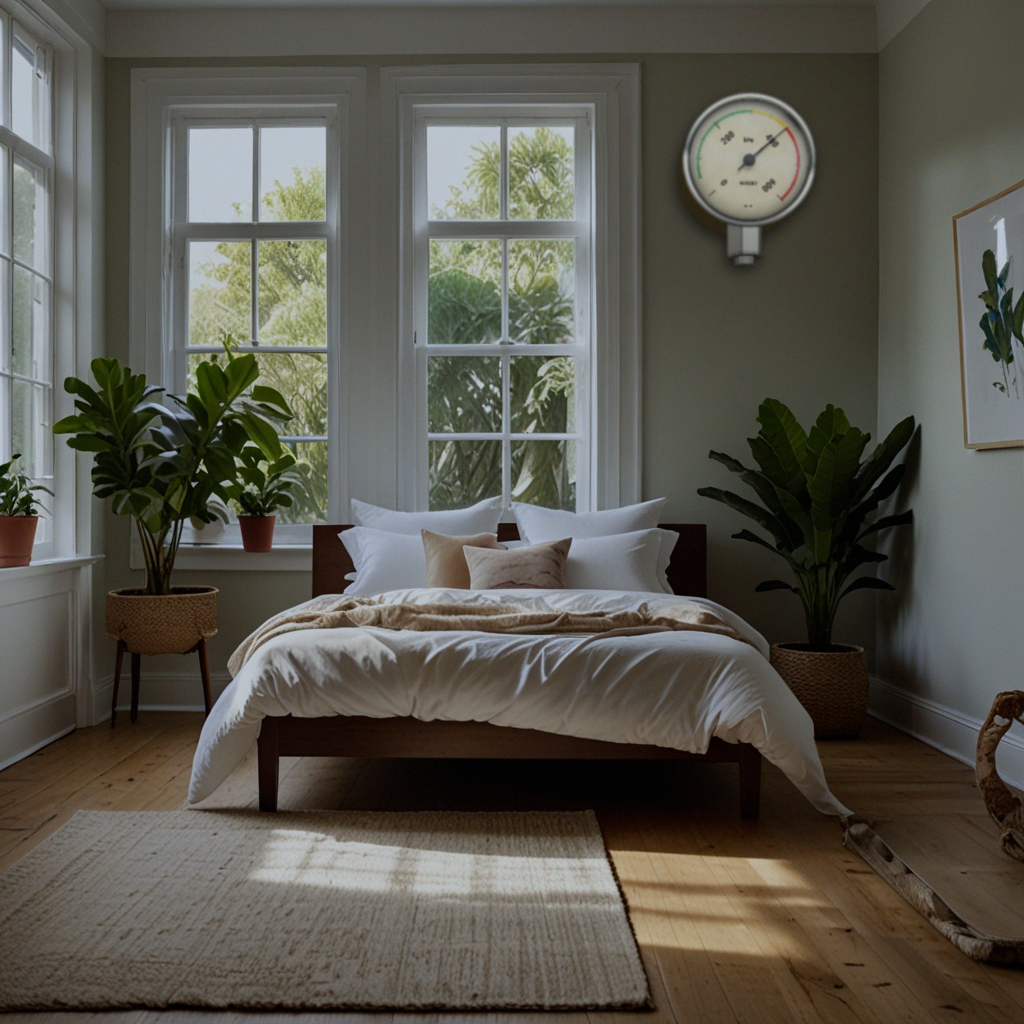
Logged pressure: **400** kPa
